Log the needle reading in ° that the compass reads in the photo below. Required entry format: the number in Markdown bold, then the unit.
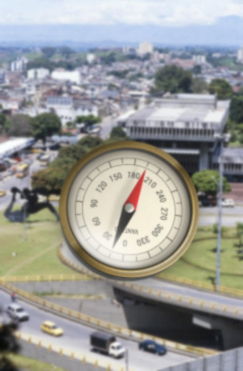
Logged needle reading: **195** °
